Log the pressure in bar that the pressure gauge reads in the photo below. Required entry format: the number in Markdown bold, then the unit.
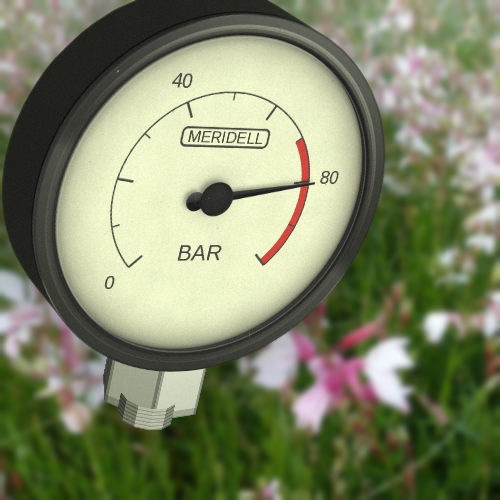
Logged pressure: **80** bar
